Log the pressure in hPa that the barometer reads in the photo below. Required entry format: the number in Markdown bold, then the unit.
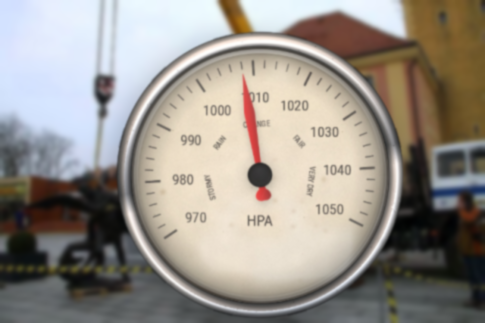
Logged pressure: **1008** hPa
